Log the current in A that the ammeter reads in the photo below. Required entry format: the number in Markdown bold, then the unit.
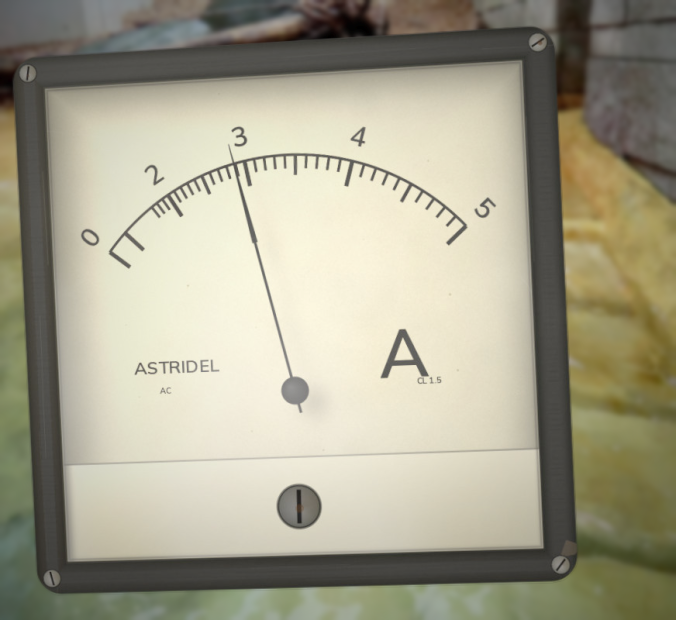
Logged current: **2.9** A
